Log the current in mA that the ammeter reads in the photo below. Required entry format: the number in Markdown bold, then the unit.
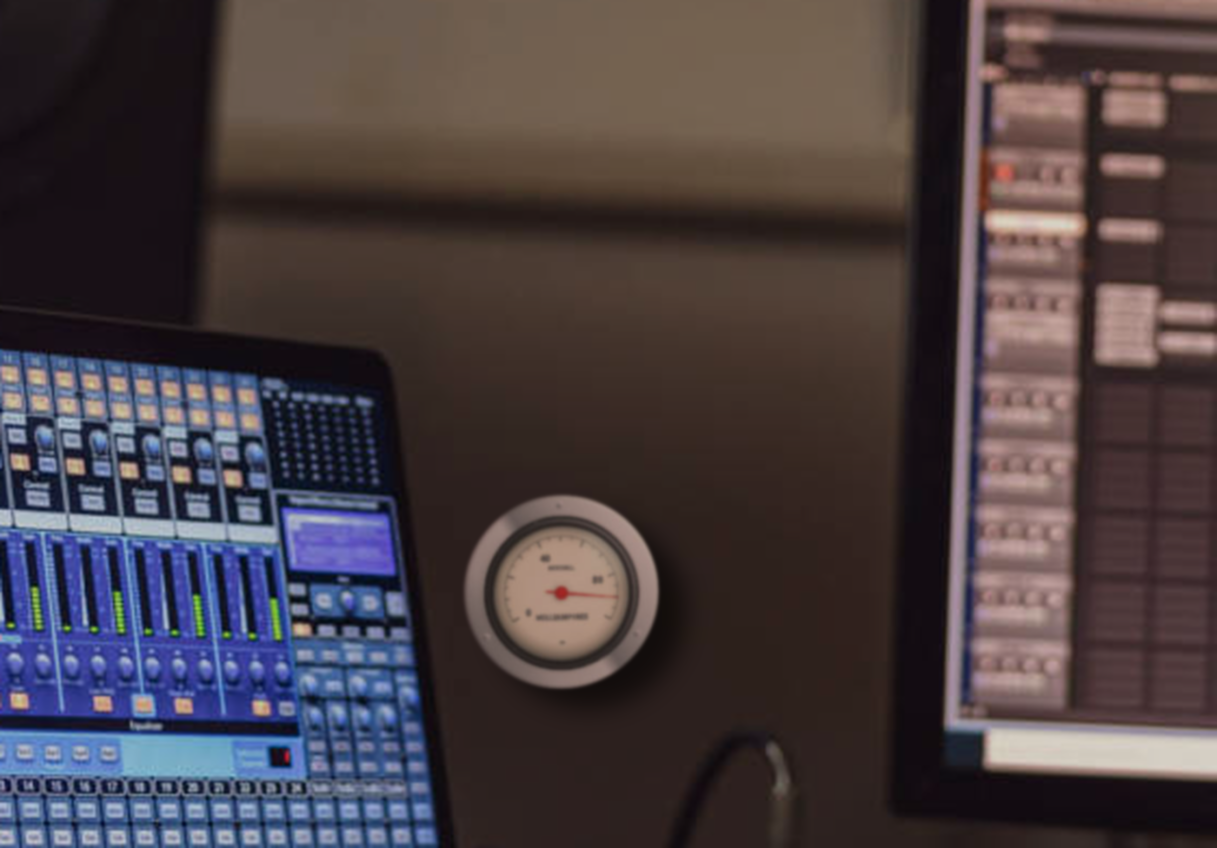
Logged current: **90** mA
